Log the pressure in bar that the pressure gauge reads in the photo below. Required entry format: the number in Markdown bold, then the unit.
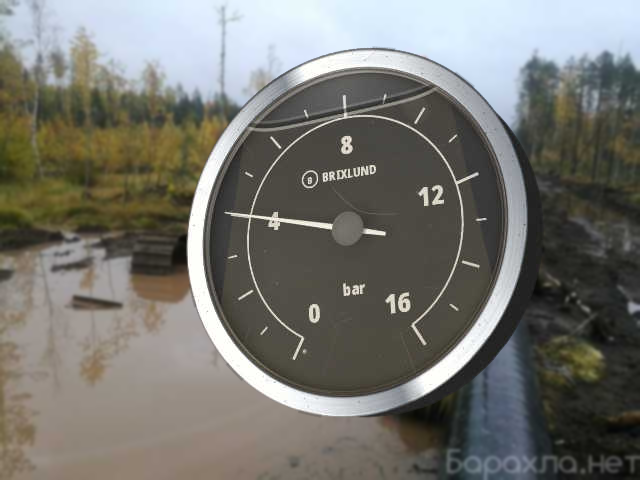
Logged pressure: **4** bar
